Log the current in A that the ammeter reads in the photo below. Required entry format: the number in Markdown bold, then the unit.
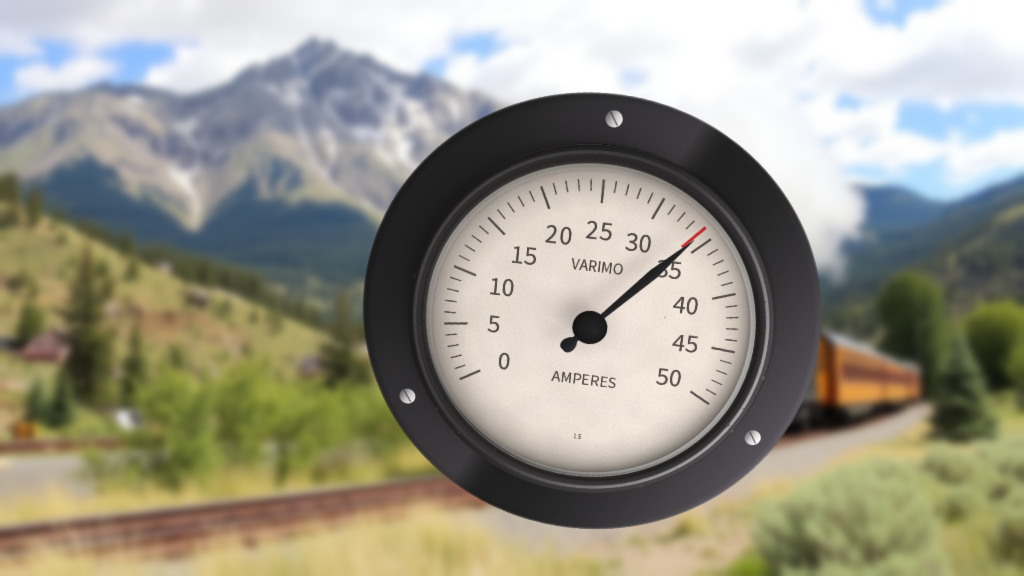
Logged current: **34** A
